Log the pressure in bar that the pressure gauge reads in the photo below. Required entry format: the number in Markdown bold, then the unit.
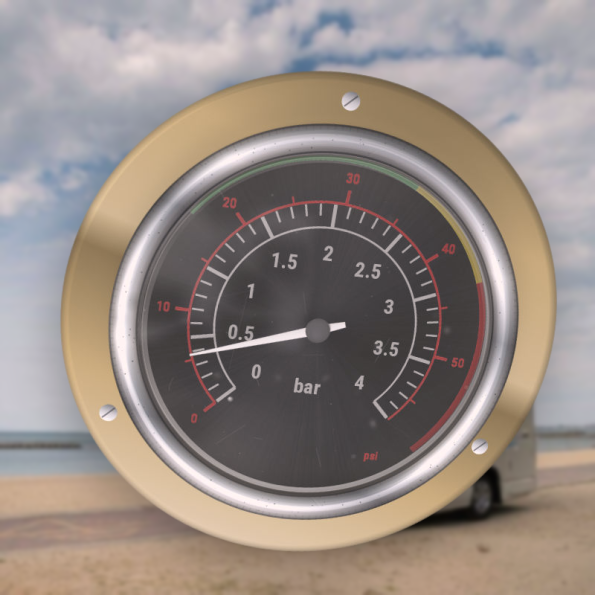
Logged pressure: **0.4** bar
